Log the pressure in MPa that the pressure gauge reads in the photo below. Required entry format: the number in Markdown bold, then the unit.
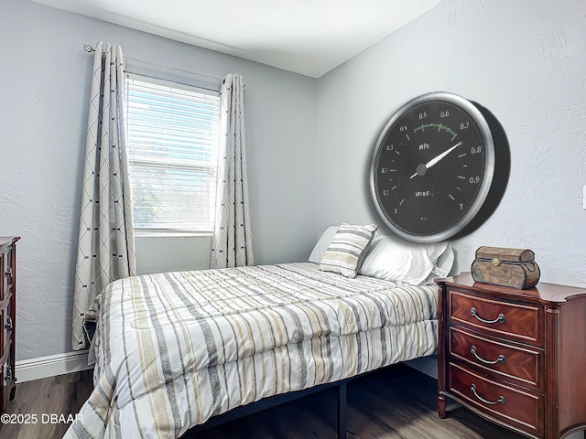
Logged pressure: **0.75** MPa
